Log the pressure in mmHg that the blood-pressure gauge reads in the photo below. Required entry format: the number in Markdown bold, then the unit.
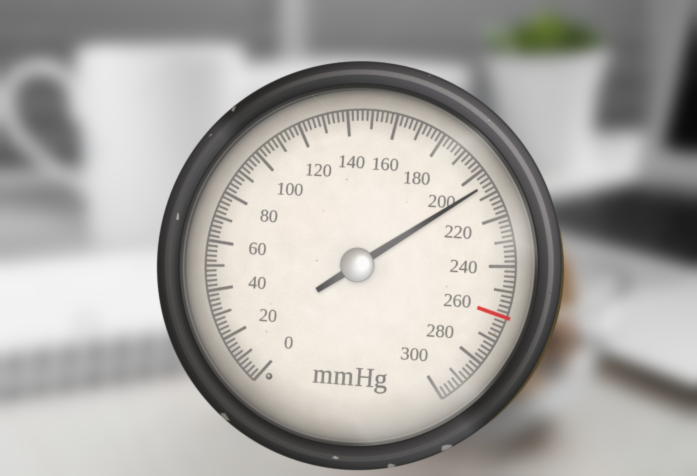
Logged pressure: **206** mmHg
